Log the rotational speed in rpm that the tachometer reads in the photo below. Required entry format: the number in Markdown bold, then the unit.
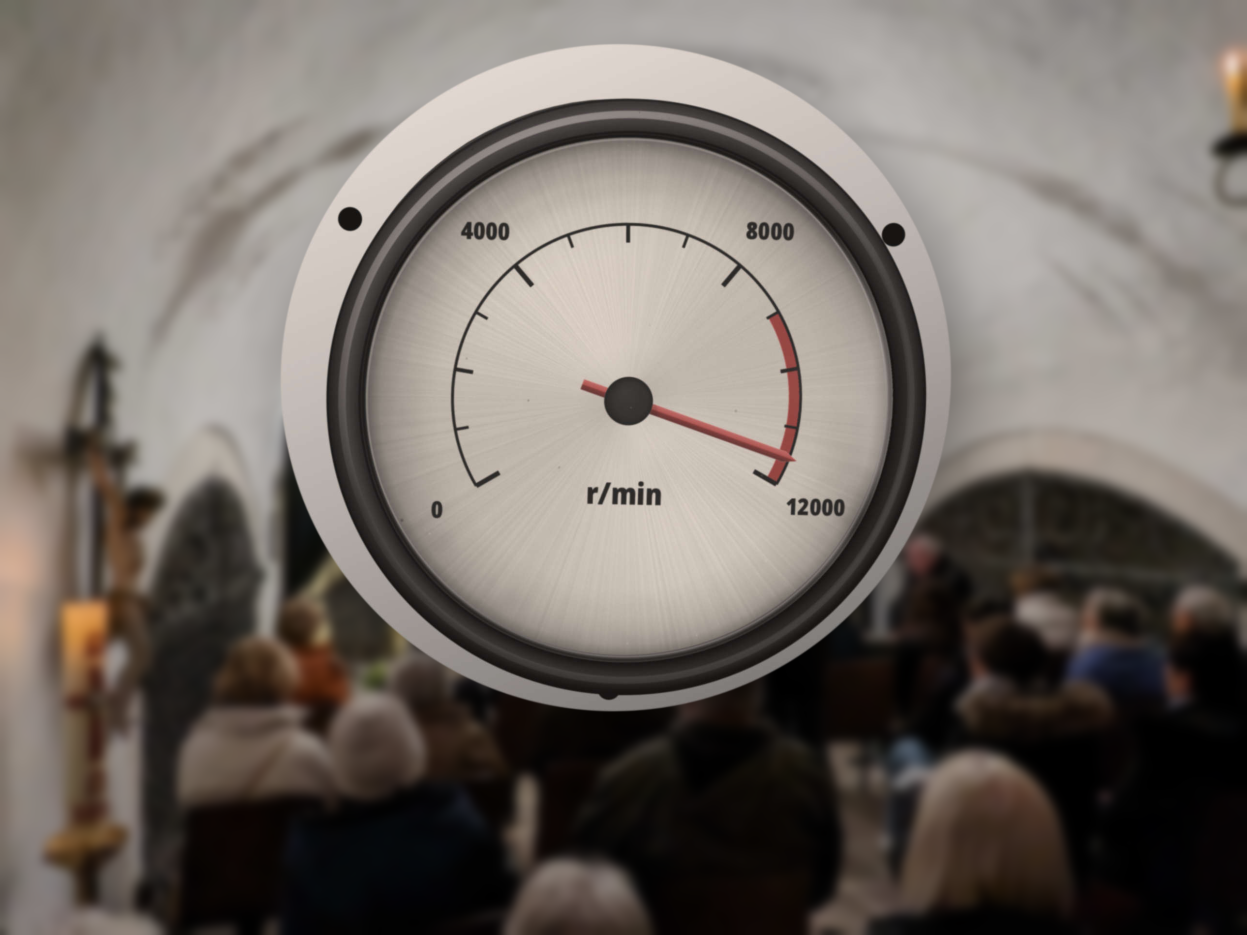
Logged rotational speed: **11500** rpm
